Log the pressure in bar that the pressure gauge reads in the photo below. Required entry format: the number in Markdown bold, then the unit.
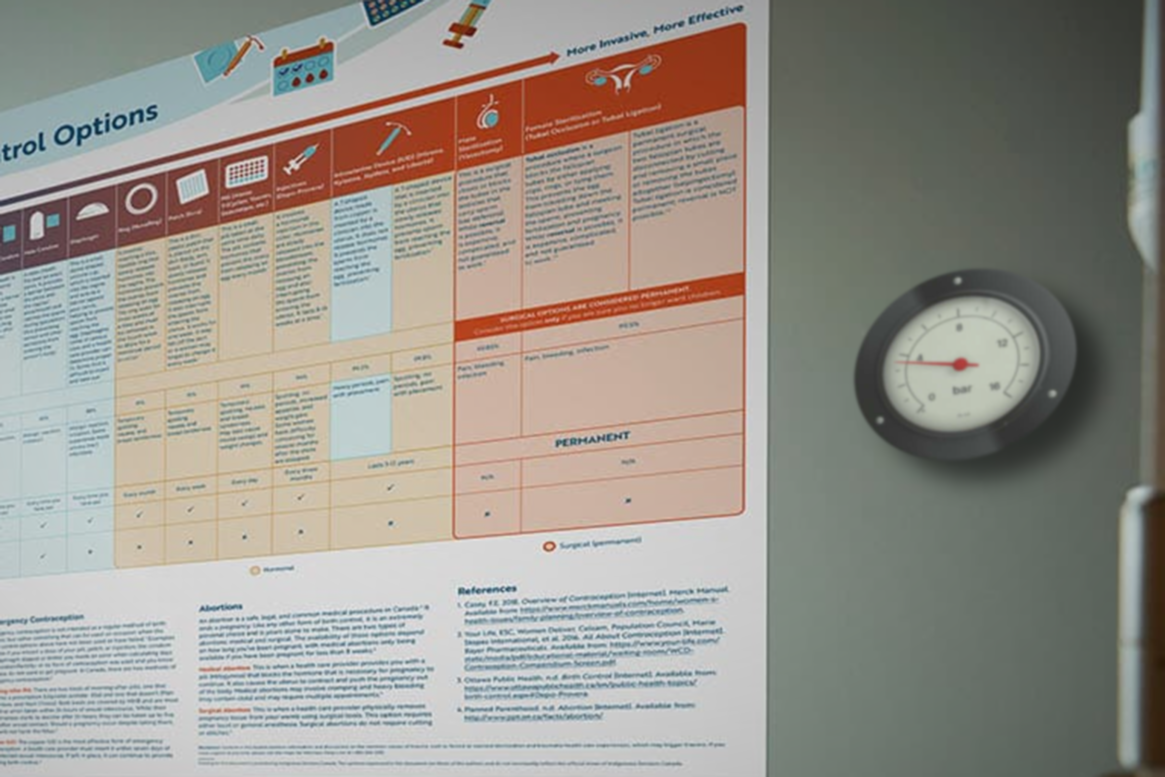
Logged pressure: **3.5** bar
